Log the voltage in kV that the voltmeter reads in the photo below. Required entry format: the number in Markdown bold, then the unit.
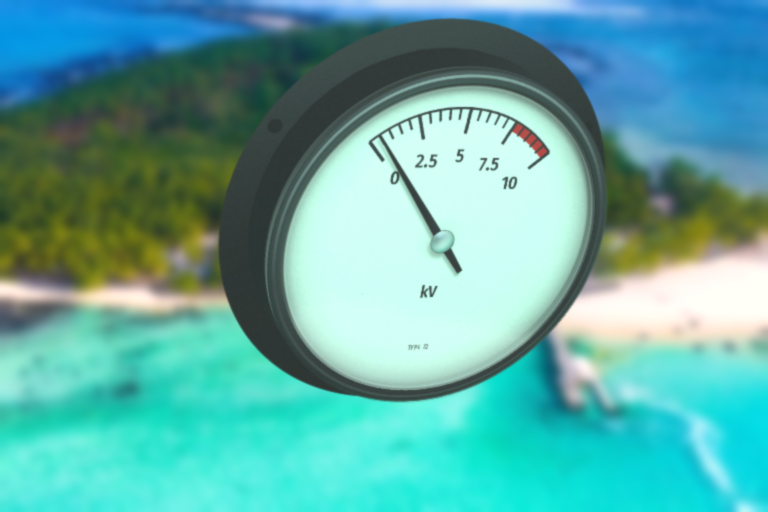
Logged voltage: **0.5** kV
